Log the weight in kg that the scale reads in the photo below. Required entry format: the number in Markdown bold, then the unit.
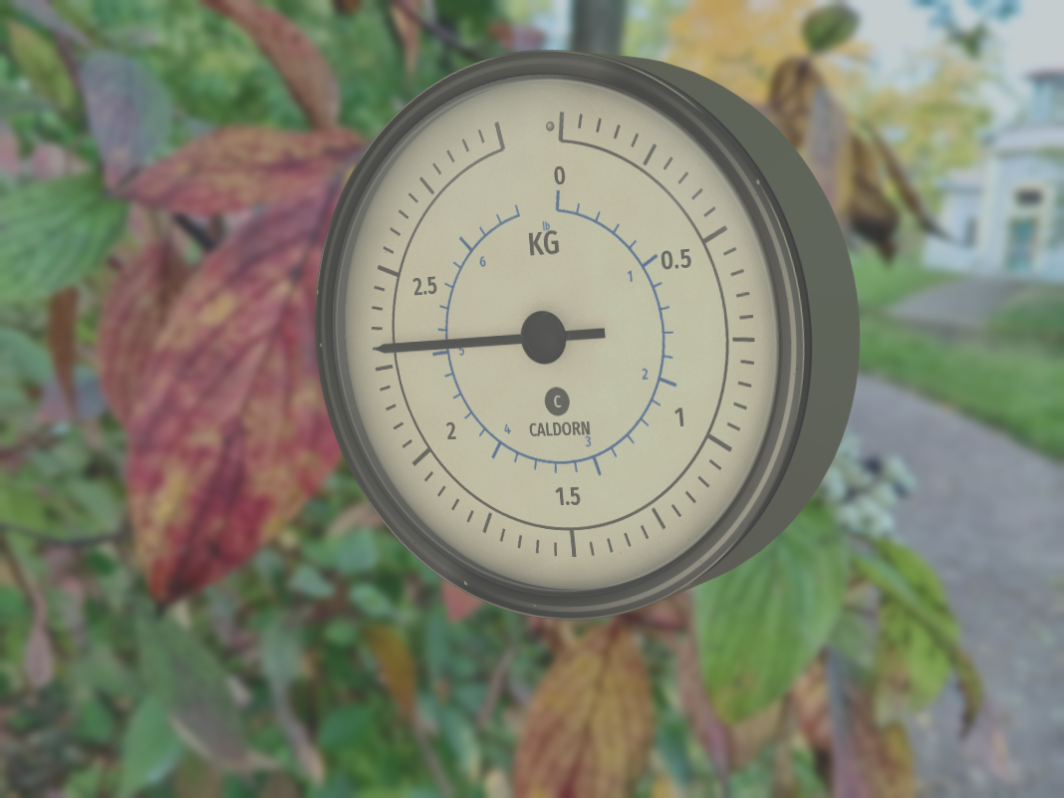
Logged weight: **2.3** kg
